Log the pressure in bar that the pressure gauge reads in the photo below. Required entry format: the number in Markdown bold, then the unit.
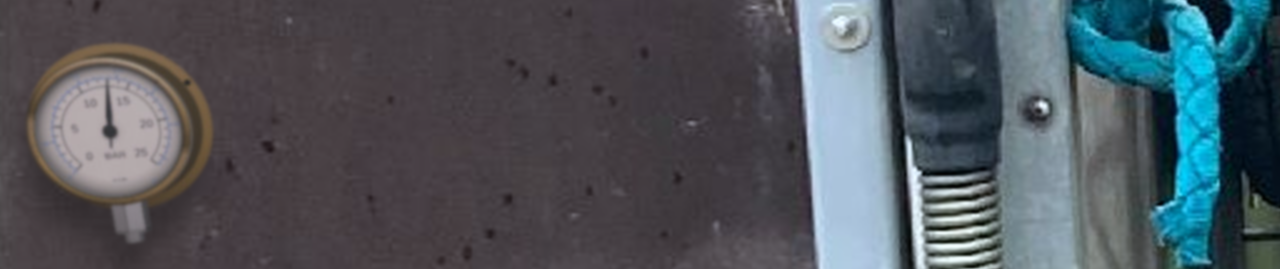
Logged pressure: **13** bar
